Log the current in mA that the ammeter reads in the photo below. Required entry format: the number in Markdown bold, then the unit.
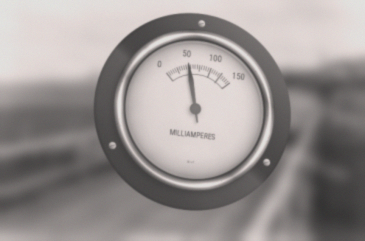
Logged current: **50** mA
